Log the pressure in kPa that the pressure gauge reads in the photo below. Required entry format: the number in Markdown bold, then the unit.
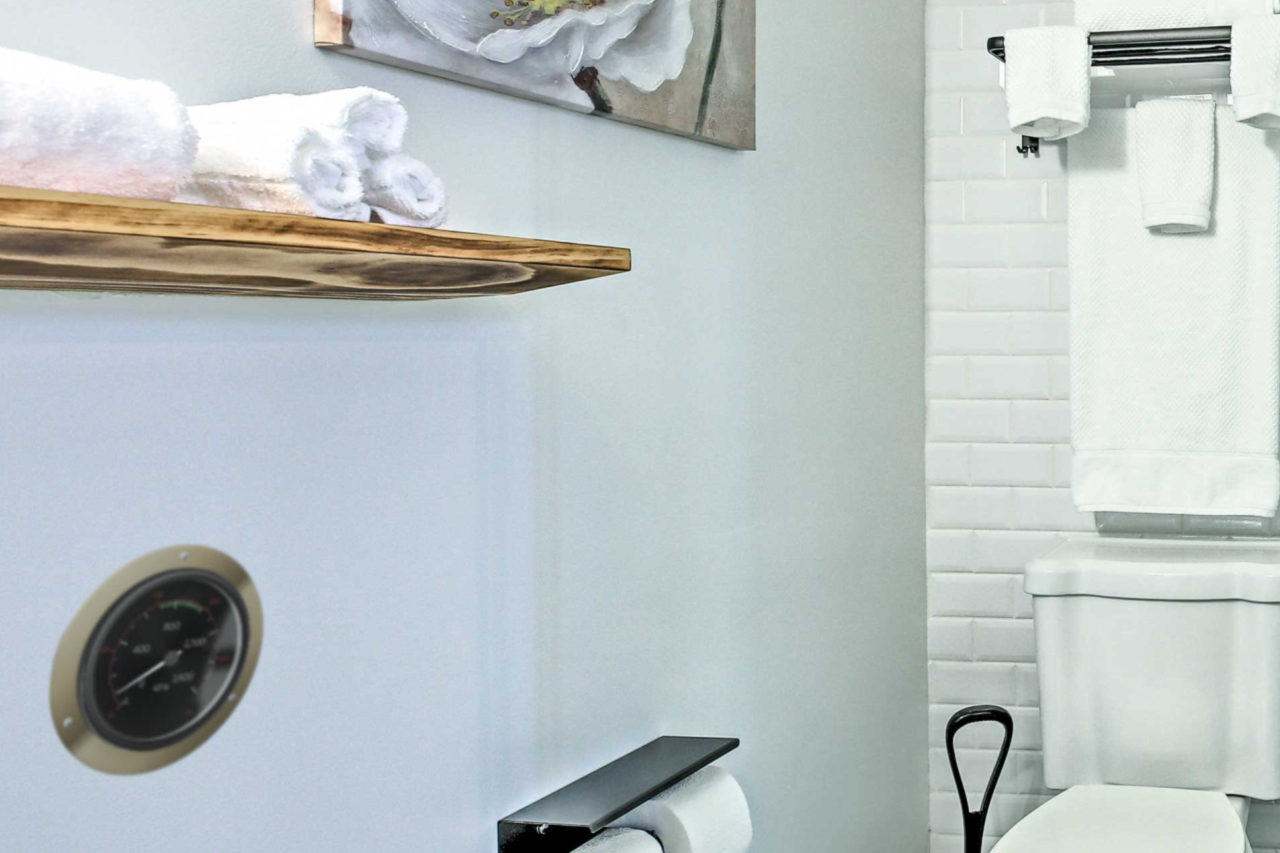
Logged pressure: **100** kPa
